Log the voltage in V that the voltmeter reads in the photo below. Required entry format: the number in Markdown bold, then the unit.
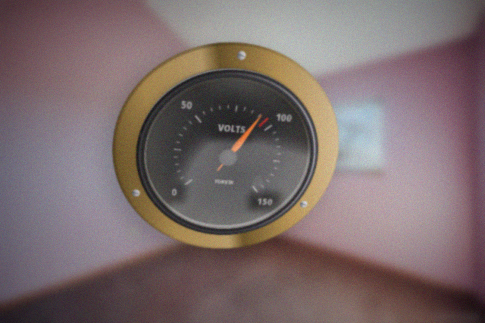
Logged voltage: **90** V
